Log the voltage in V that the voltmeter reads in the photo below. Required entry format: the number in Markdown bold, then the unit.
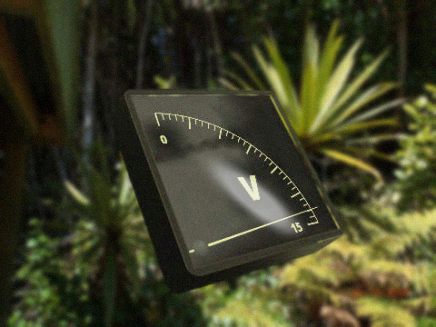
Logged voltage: **14** V
